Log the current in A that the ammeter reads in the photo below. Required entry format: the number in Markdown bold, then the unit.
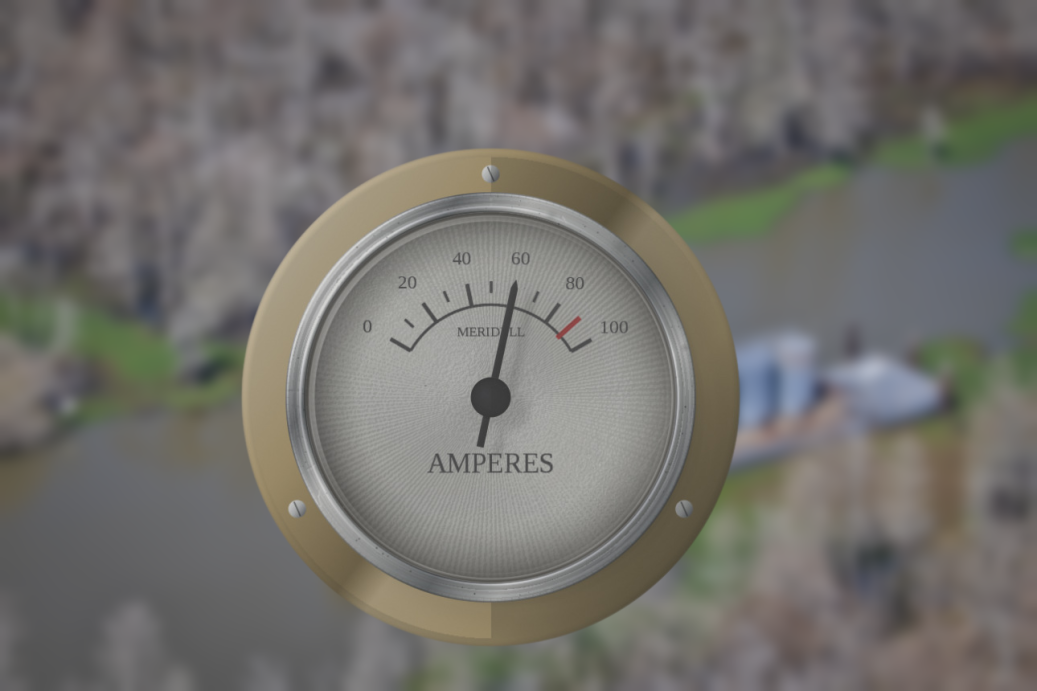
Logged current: **60** A
